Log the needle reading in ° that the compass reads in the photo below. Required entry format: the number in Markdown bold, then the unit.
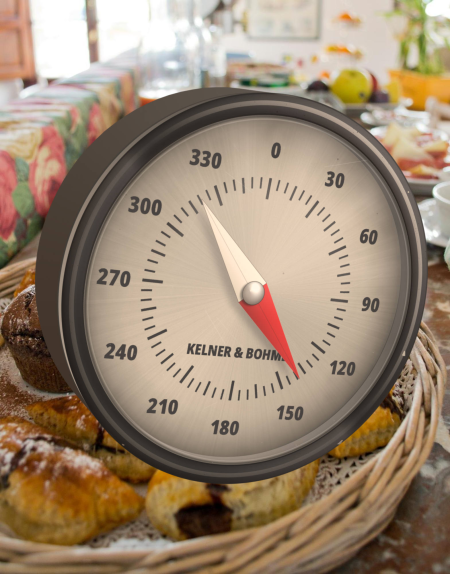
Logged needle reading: **140** °
